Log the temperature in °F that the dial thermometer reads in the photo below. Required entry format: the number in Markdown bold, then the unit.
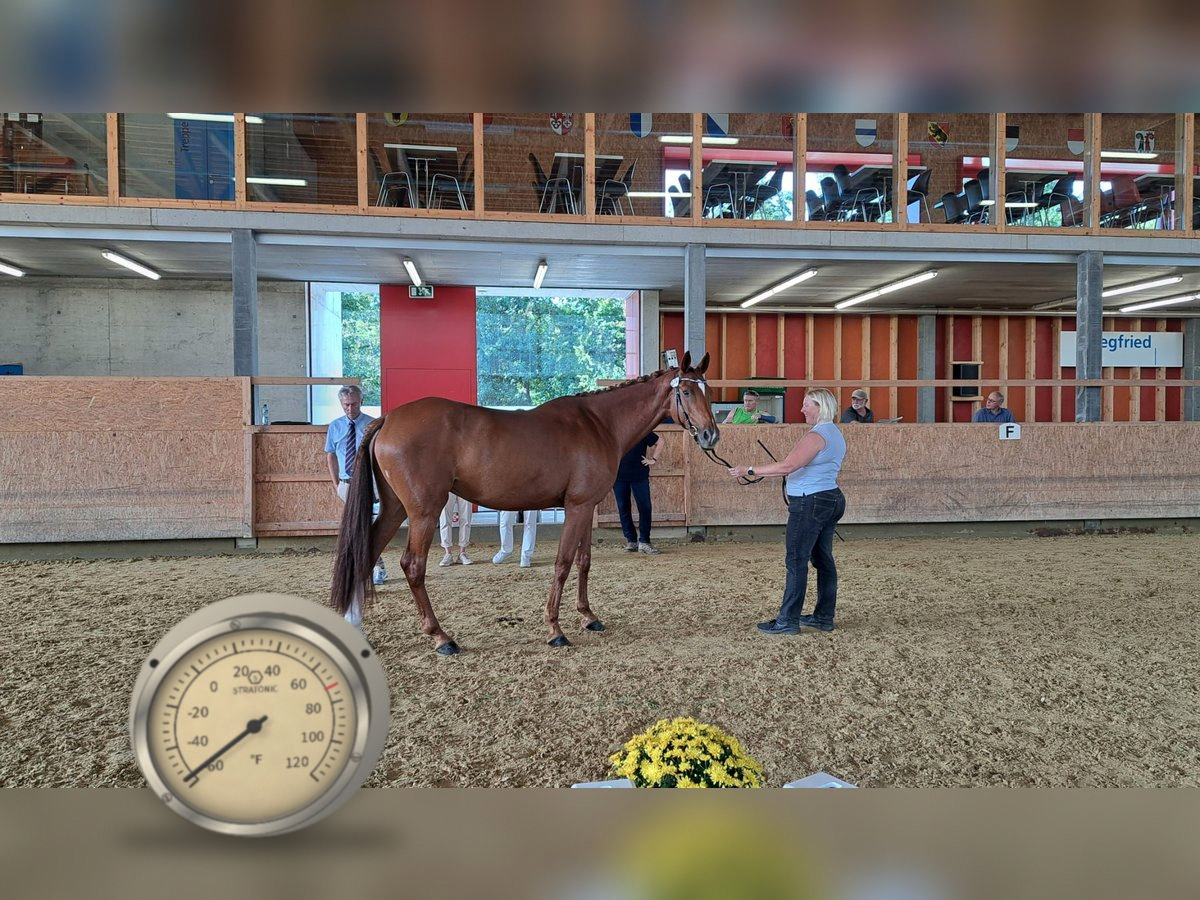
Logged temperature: **-56** °F
